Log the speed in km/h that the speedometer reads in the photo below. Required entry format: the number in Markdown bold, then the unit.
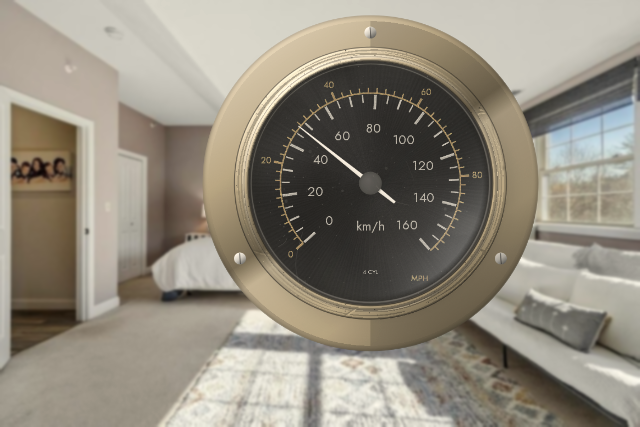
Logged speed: **47.5** km/h
